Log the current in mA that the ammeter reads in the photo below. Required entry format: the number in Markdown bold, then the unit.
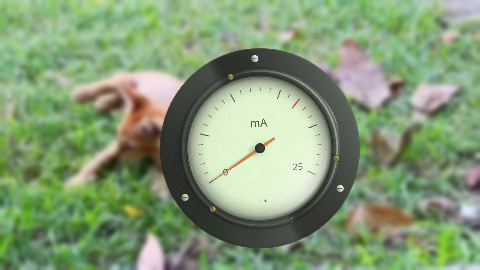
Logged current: **0** mA
